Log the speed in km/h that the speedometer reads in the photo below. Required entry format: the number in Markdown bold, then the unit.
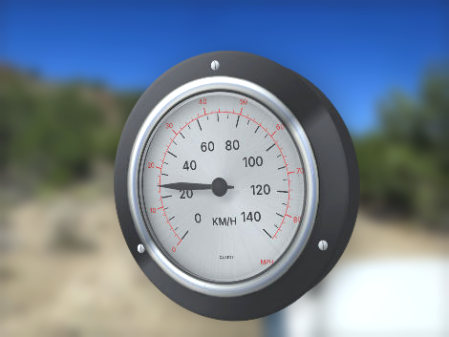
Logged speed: **25** km/h
